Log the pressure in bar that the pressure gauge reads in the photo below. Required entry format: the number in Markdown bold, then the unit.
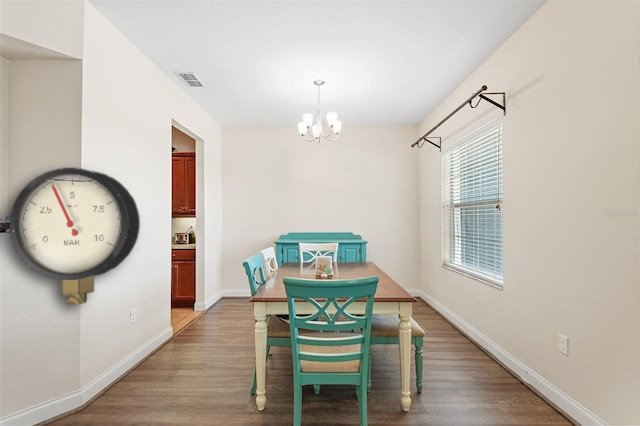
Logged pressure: **4** bar
